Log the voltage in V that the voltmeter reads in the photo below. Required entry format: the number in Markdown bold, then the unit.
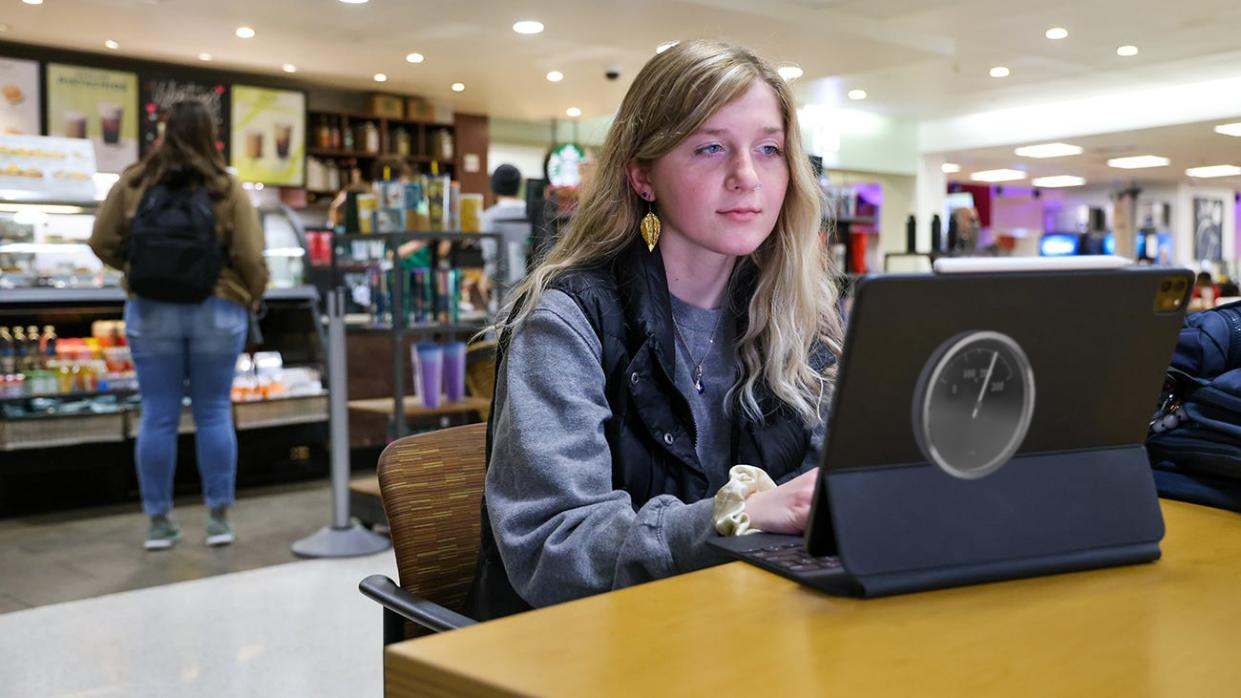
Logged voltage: **200** V
